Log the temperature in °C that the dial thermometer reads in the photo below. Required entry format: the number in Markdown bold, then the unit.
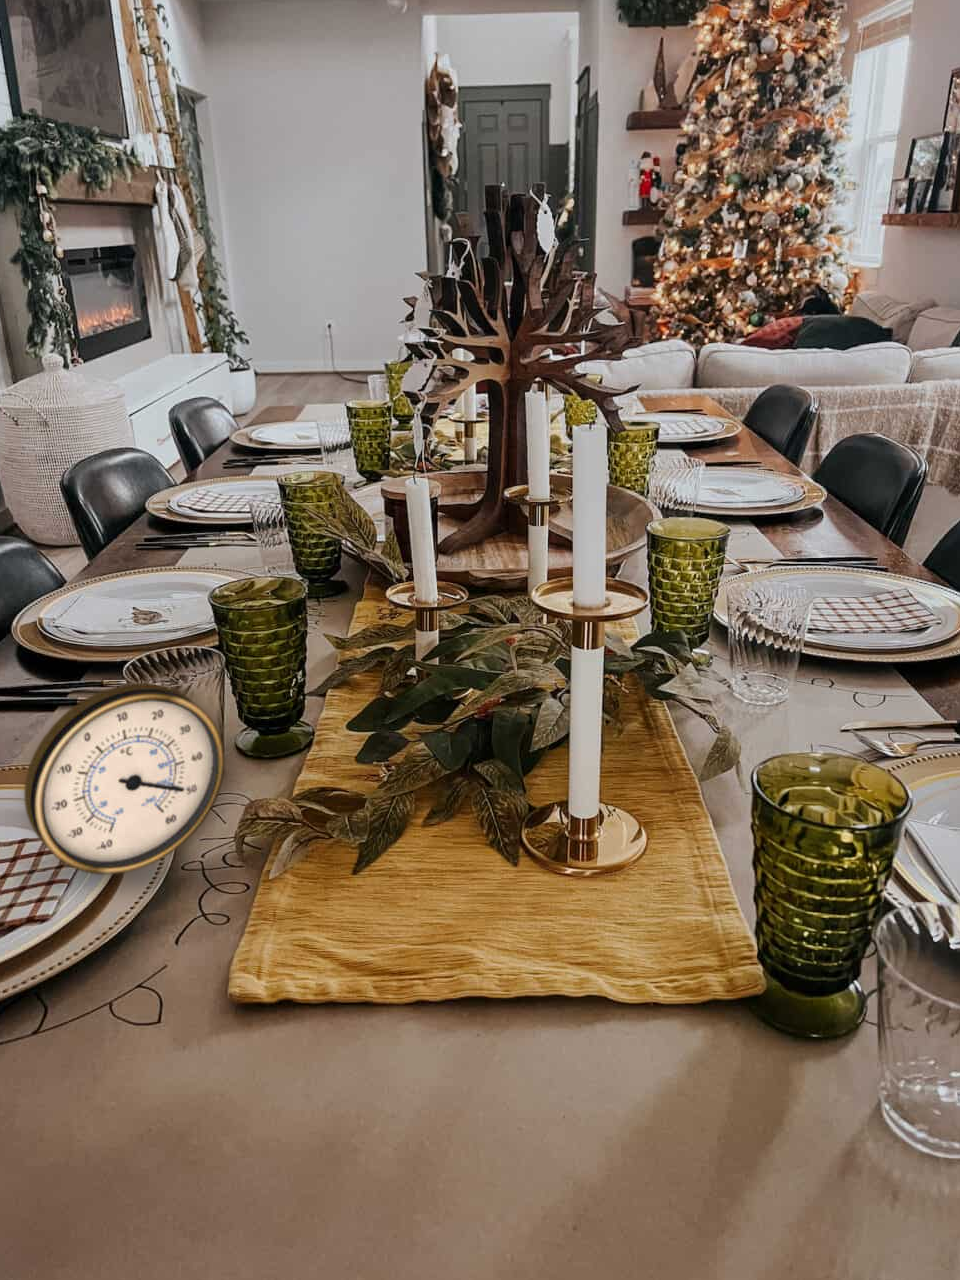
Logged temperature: **50** °C
